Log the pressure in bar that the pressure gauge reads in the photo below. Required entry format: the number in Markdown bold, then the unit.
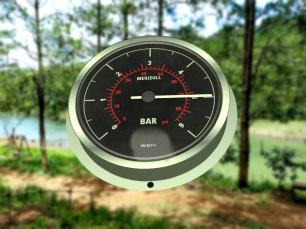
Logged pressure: **5** bar
